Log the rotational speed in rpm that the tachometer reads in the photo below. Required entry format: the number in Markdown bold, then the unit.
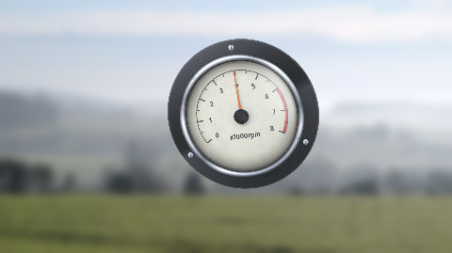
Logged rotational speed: **4000** rpm
